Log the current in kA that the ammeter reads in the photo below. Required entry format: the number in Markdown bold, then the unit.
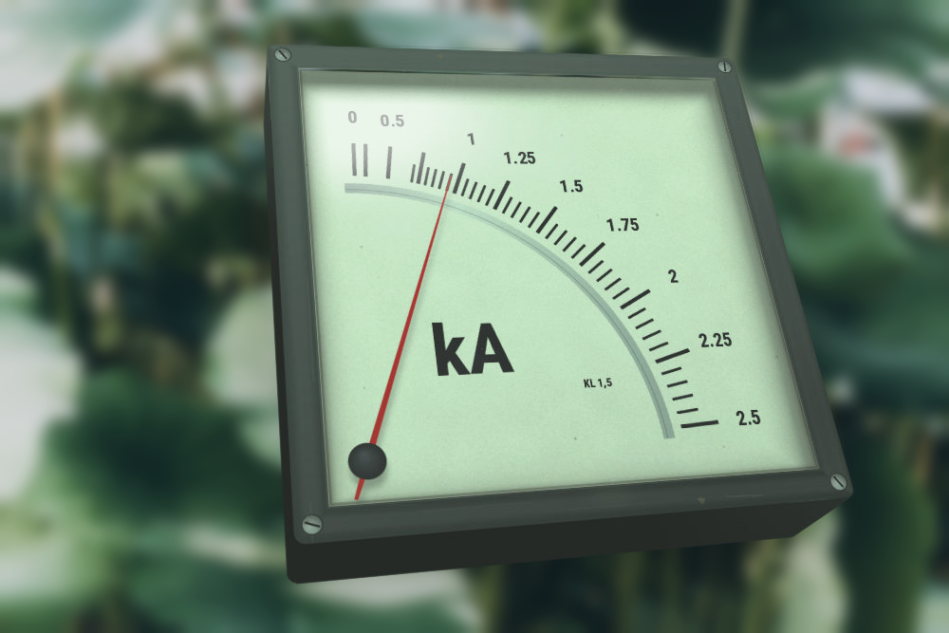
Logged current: **0.95** kA
